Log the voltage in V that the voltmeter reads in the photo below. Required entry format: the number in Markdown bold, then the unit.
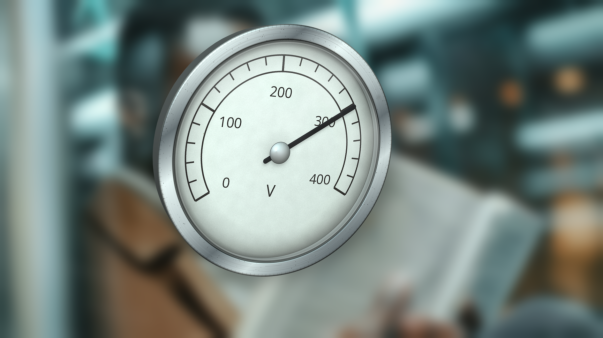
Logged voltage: **300** V
